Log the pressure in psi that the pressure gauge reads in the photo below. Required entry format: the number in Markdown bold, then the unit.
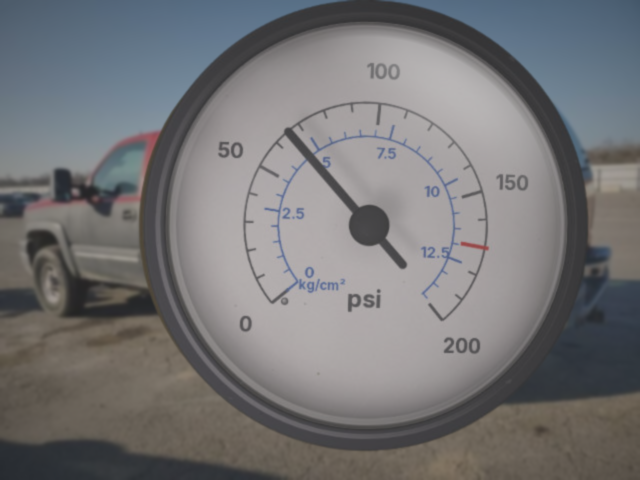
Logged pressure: **65** psi
